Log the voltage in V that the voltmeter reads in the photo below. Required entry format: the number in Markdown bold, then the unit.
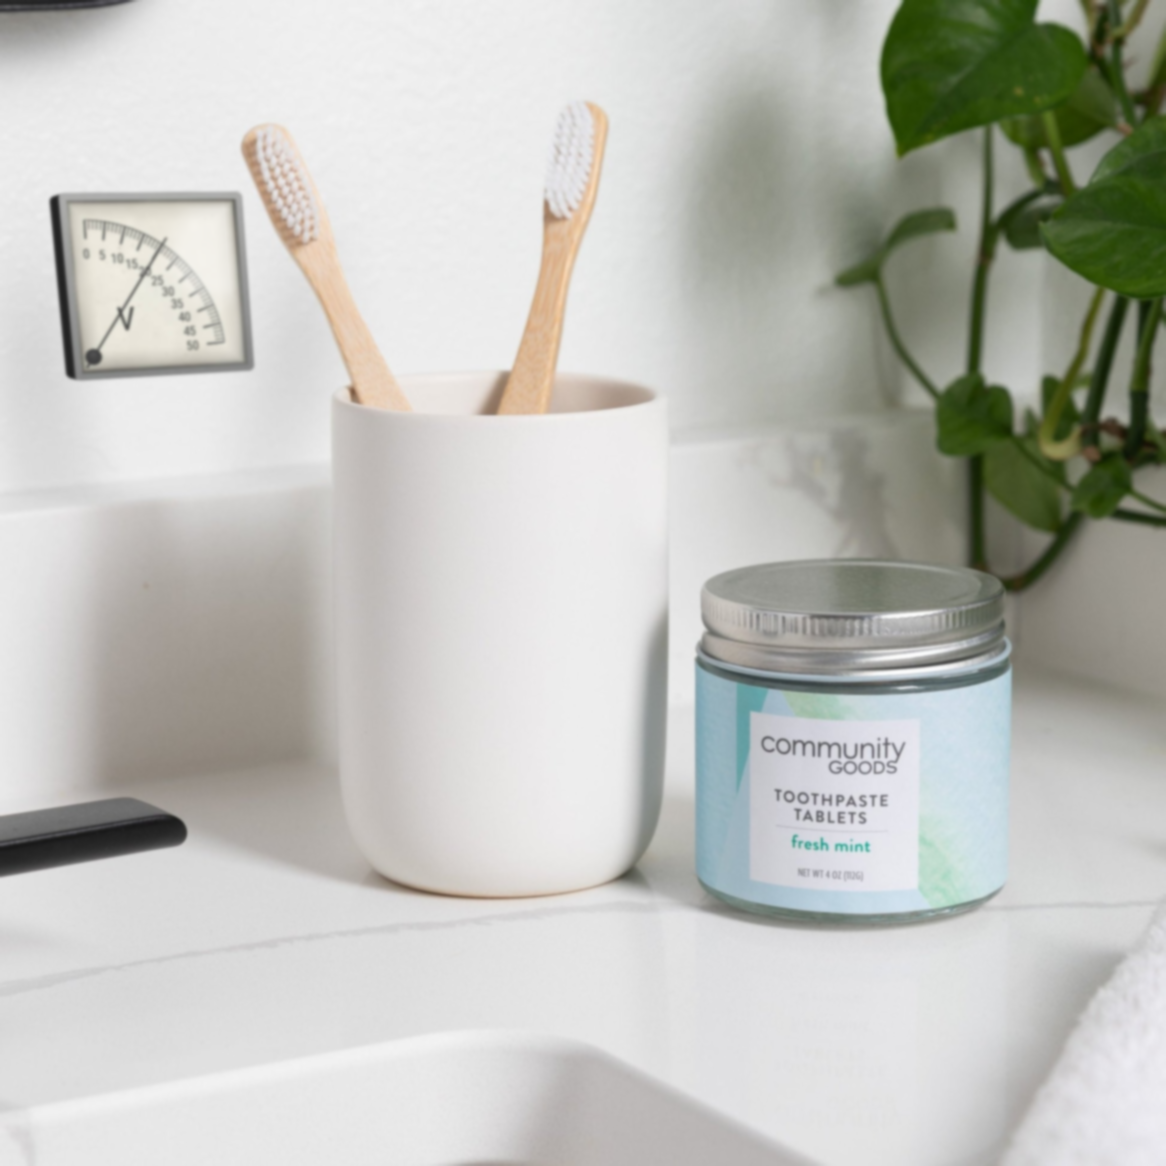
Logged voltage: **20** V
